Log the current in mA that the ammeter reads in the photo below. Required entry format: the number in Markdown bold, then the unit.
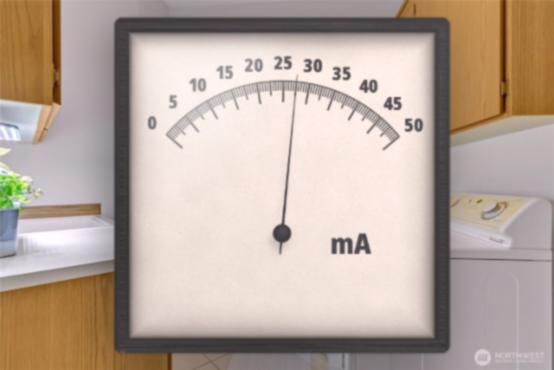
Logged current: **27.5** mA
